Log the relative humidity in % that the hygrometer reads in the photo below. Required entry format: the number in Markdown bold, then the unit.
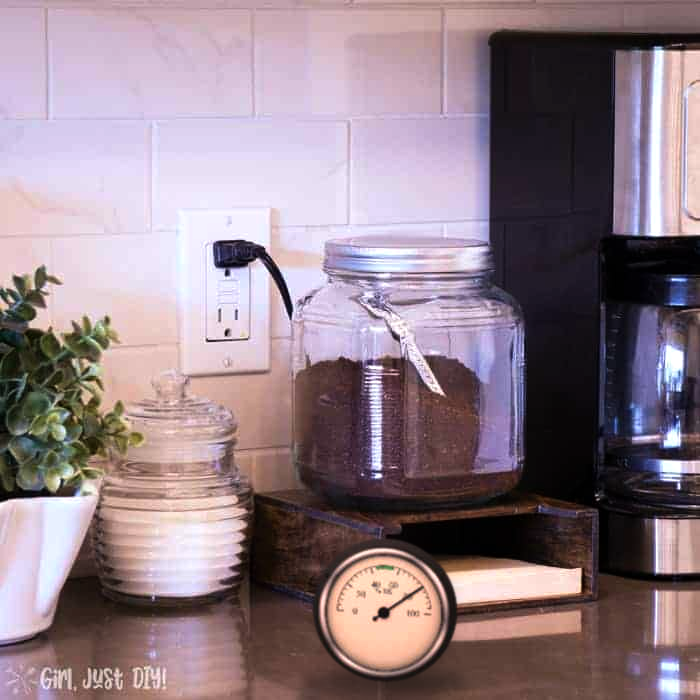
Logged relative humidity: **80** %
